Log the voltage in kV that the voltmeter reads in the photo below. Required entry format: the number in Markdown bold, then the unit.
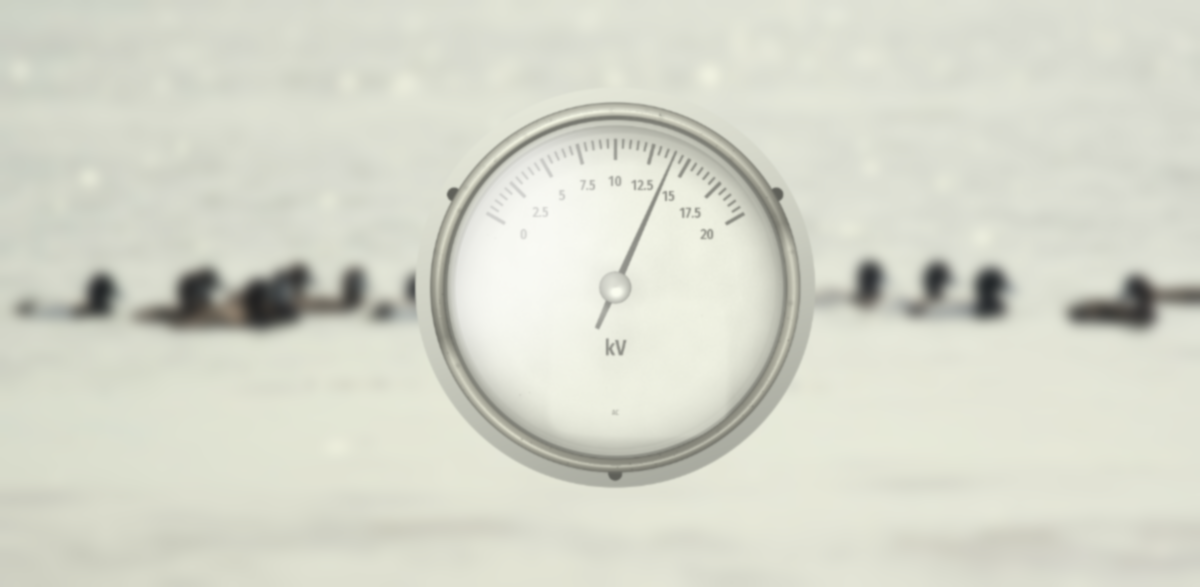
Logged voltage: **14** kV
